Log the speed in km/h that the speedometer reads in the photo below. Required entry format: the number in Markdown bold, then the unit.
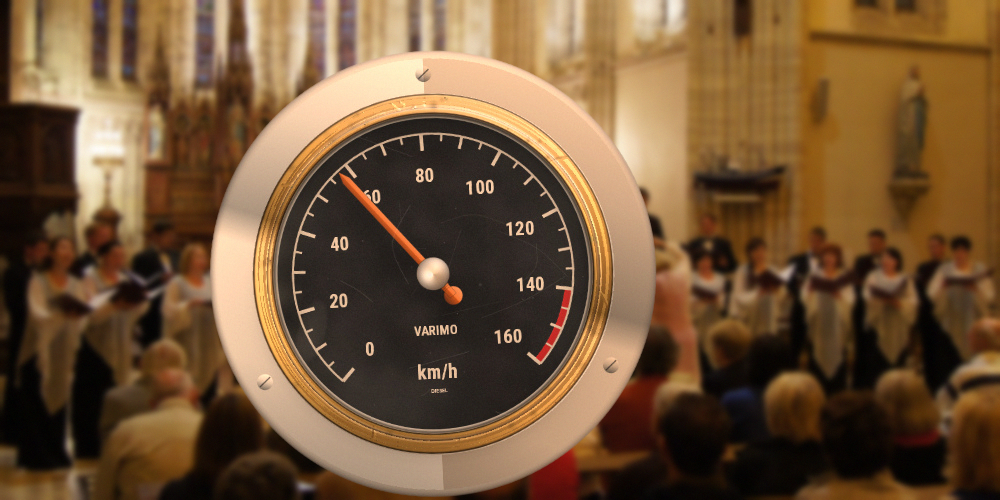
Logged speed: **57.5** km/h
